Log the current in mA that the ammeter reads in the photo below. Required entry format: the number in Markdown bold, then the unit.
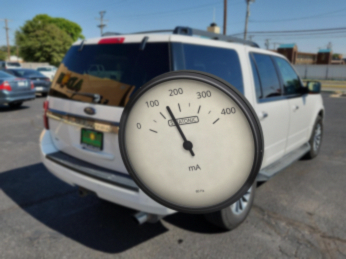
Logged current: **150** mA
